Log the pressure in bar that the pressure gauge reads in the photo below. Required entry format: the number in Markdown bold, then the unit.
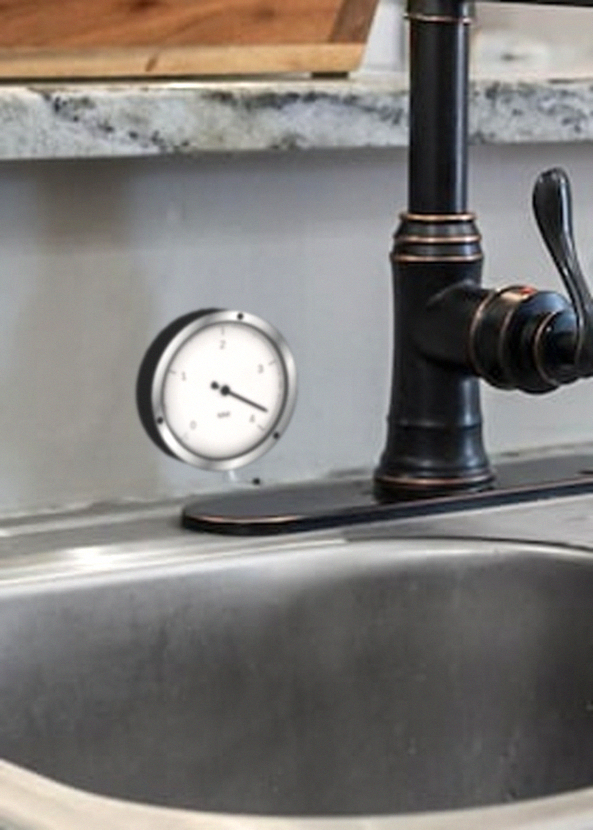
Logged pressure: **3.75** bar
